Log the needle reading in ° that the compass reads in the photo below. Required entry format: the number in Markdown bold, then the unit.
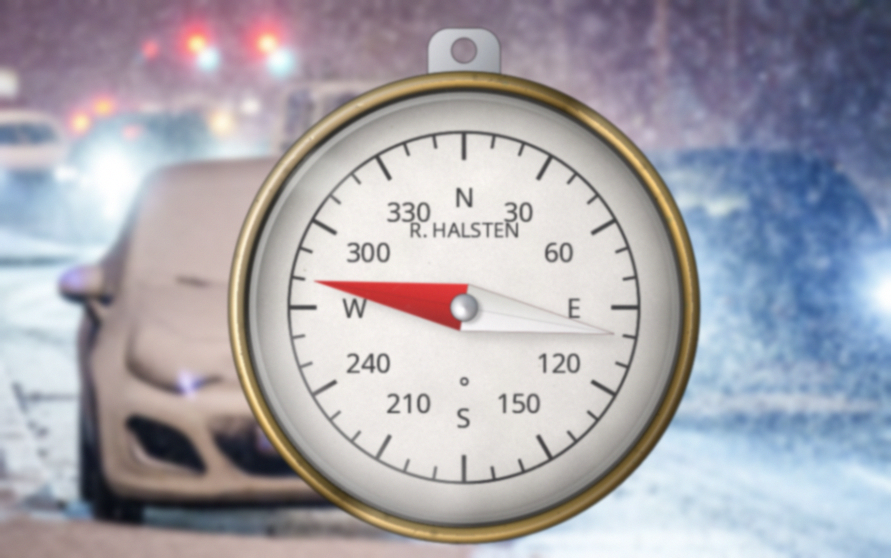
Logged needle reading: **280** °
